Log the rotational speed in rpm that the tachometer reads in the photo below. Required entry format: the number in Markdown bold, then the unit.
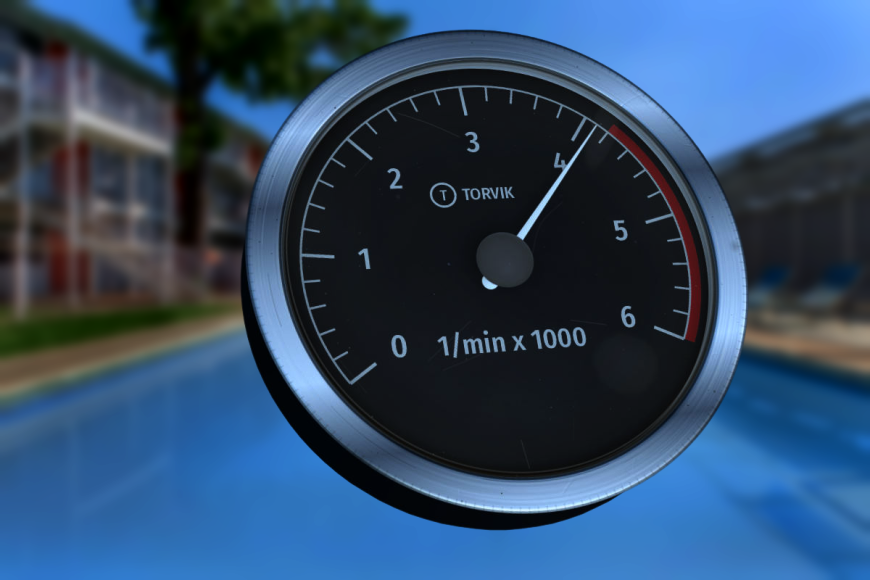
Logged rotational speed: **4100** rpm
